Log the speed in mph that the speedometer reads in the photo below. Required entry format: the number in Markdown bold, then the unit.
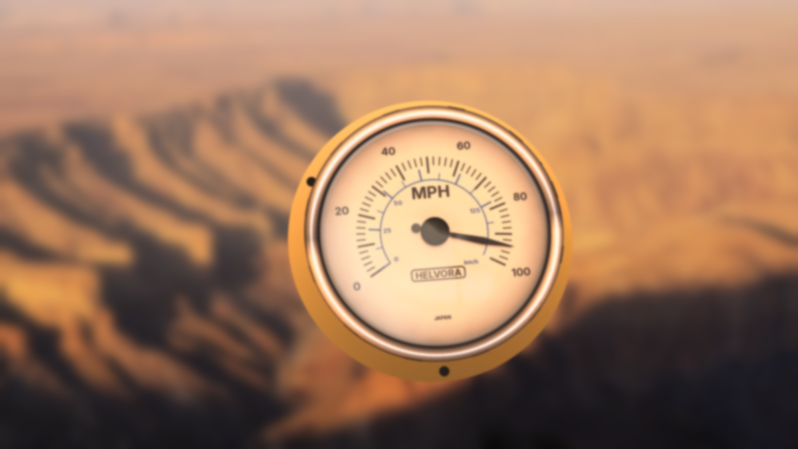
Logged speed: **94** mph
